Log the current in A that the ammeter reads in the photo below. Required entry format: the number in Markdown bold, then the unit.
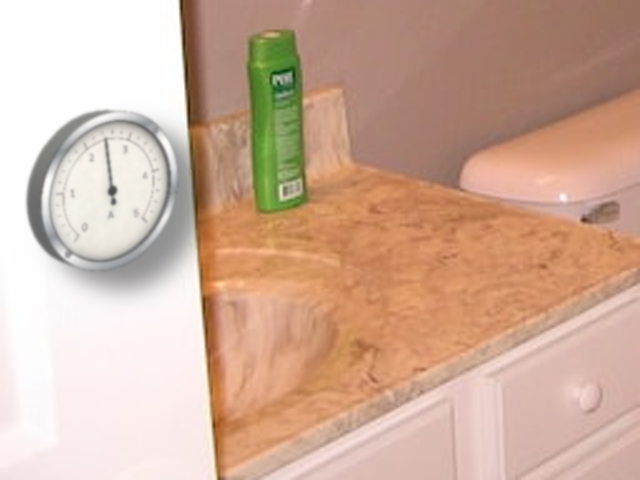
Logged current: **2.4** A
